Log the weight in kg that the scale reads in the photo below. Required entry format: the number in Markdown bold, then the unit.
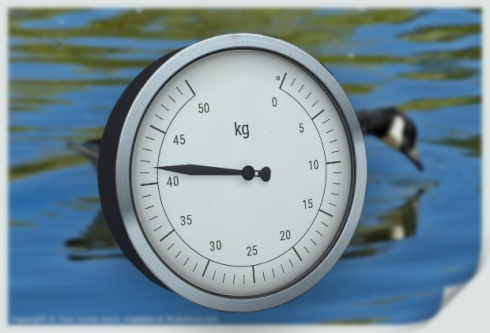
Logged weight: **41.5** kg
